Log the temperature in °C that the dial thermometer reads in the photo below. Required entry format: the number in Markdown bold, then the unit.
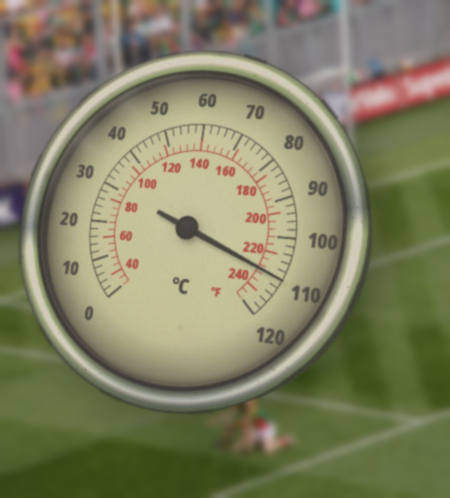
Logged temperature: **110** °C
